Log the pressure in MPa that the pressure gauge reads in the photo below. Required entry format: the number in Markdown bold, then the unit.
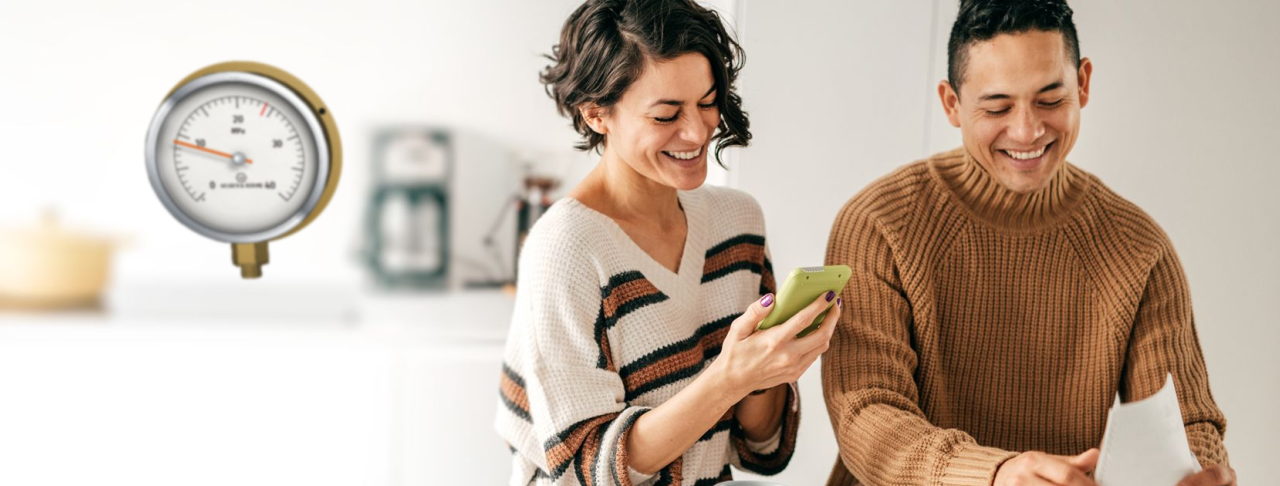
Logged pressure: **9** MPa
